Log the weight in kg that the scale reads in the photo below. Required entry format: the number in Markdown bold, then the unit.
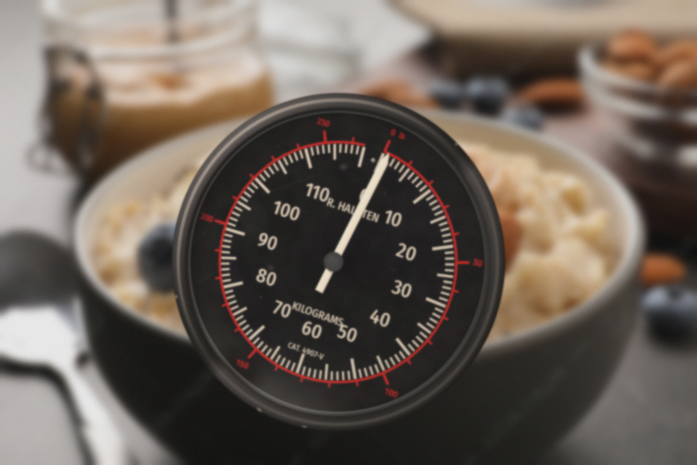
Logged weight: **1** kg
